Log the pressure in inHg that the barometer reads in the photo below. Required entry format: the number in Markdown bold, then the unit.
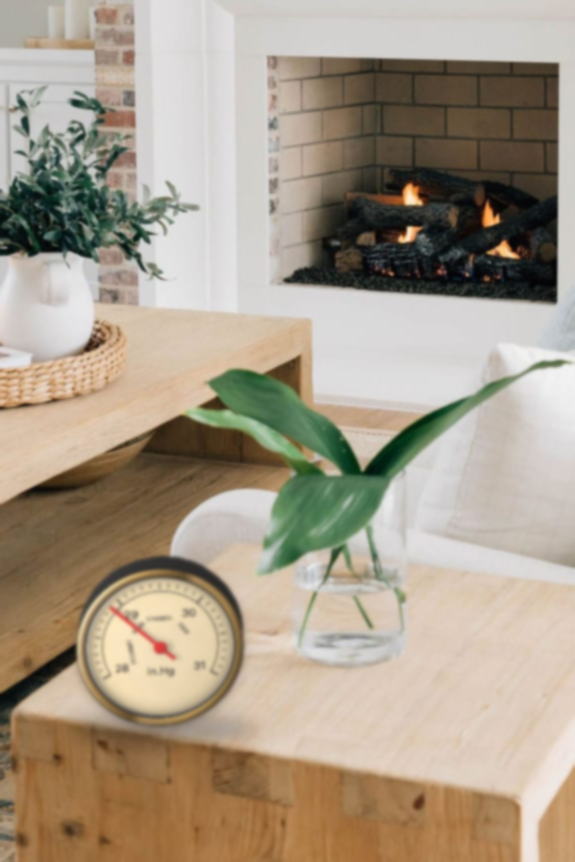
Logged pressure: **28.9** inHg
